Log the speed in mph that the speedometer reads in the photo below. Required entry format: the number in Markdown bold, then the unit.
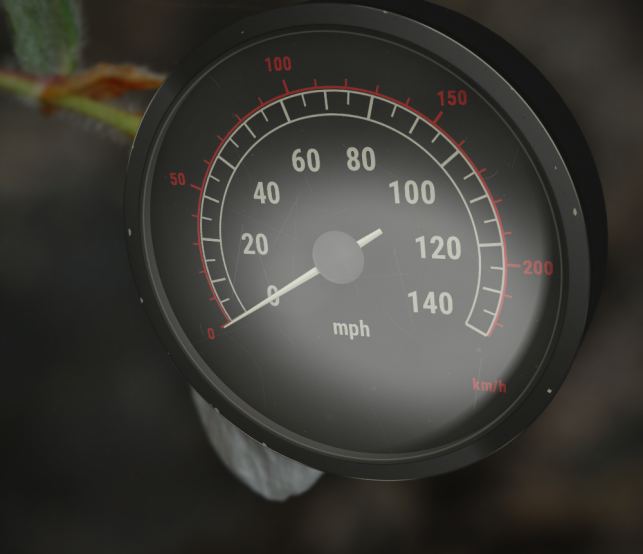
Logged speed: **0** mph
